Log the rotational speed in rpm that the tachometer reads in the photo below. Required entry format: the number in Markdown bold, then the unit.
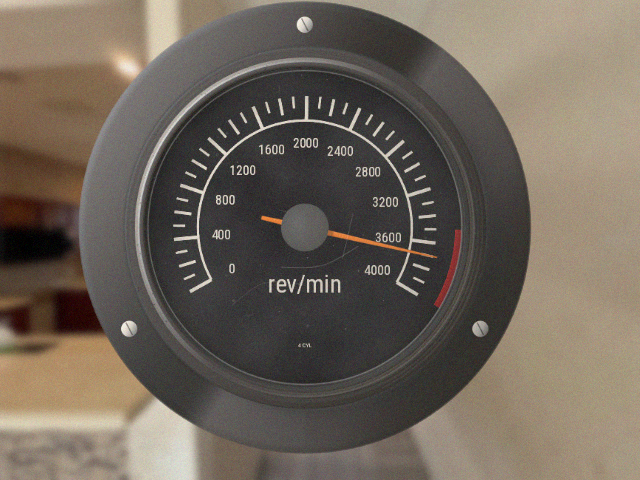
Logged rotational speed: **3700** rpm
